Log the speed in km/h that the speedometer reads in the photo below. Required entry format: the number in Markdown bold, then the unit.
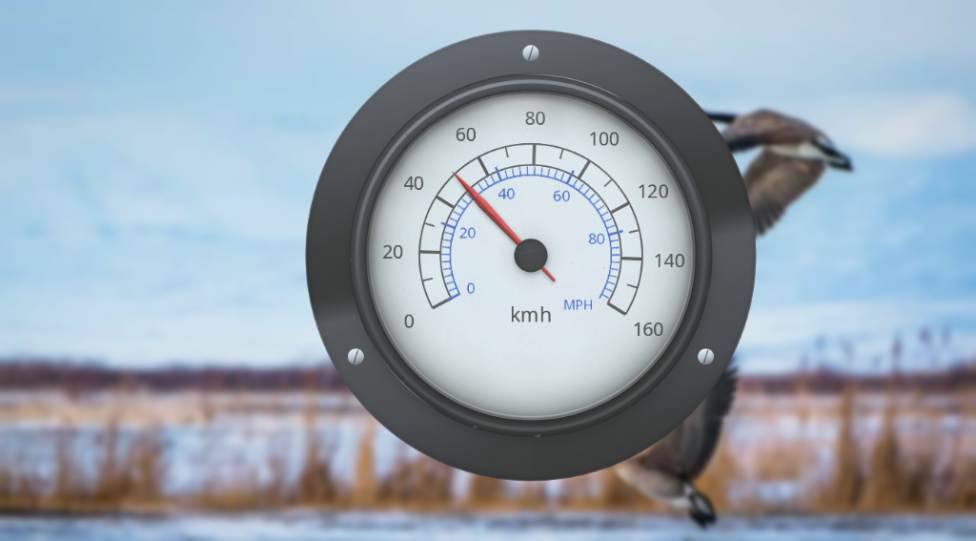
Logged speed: **50** km/h
